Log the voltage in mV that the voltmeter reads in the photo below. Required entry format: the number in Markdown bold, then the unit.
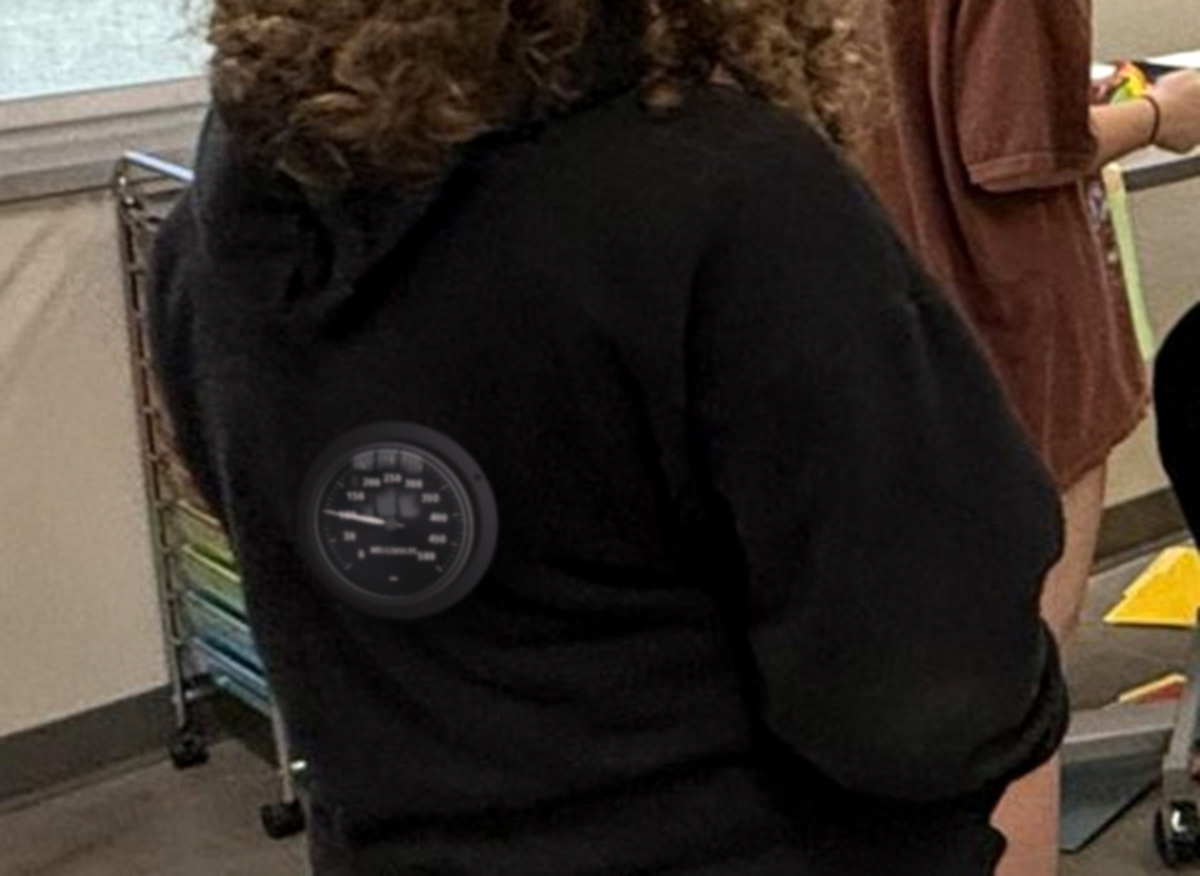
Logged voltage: **100** mV
